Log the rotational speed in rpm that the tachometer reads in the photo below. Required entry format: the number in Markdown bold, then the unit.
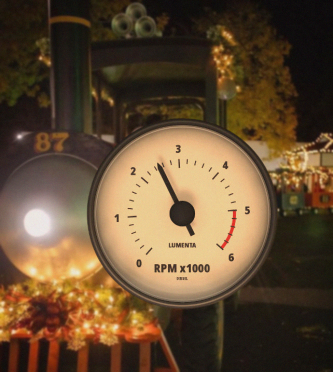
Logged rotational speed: **2500** rpm
